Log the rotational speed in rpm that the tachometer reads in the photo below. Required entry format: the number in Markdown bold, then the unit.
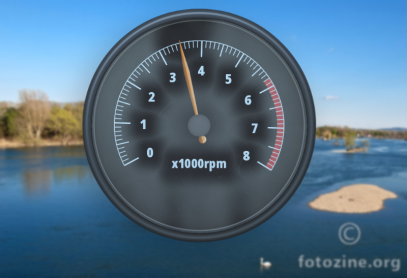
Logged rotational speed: **3500** rpm
